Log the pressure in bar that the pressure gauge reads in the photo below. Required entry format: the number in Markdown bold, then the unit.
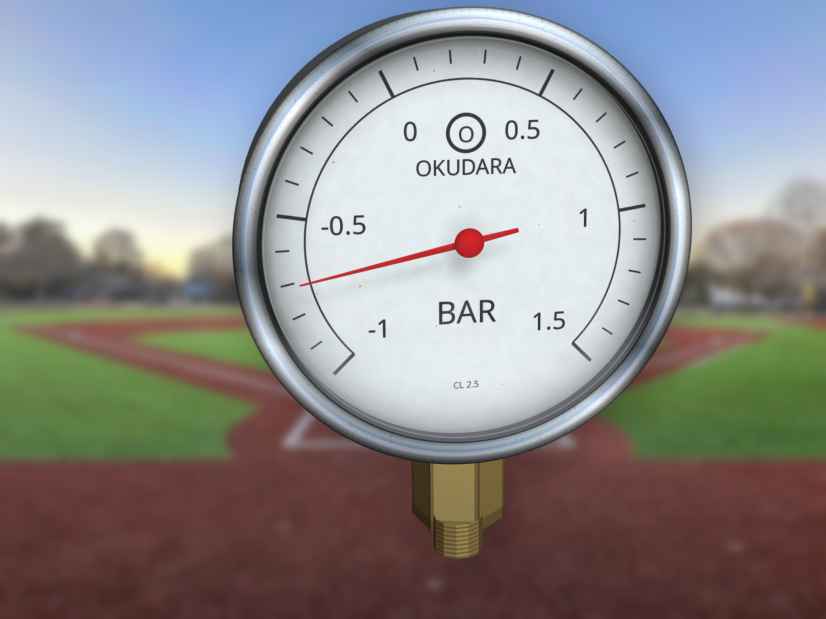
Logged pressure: **-0.7** bar
